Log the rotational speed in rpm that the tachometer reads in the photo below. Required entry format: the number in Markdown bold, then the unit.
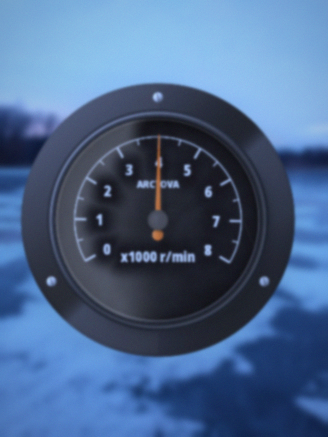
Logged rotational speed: **4000** rpm
